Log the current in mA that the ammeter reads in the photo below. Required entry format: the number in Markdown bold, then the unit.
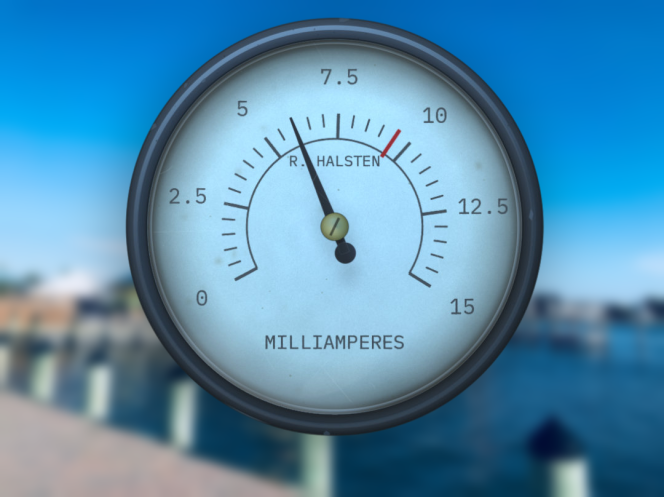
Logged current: **6** mA
